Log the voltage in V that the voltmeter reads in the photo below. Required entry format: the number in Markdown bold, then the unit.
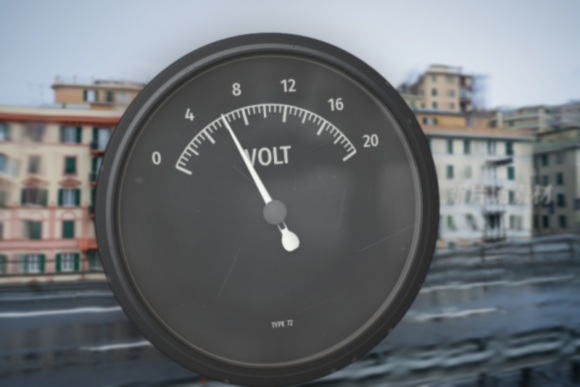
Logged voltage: **6** V
